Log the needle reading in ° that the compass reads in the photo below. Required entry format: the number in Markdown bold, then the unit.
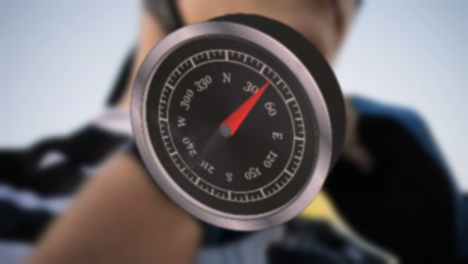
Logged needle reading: **40** °
